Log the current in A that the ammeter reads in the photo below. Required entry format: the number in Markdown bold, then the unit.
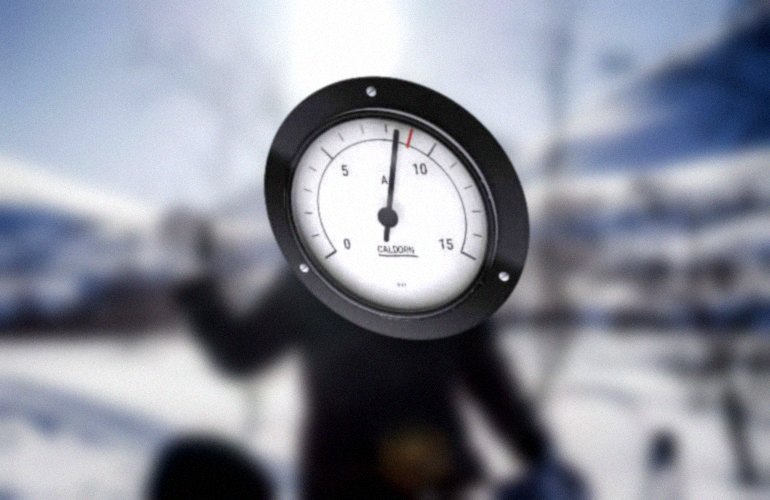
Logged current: **8.5** A
